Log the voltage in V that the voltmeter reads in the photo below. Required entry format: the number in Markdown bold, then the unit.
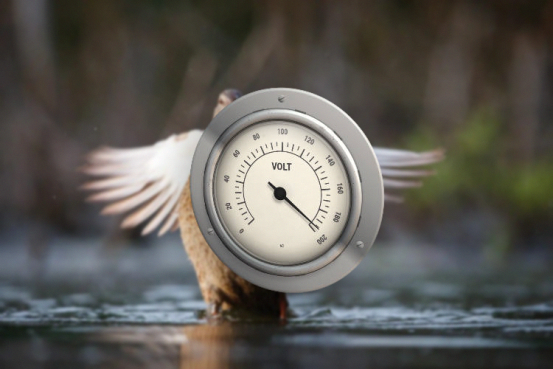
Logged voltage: **195** V
